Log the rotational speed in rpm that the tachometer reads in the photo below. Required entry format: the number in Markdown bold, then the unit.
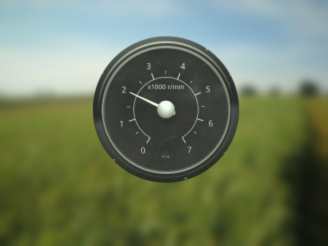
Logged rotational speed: **2000** rpm
